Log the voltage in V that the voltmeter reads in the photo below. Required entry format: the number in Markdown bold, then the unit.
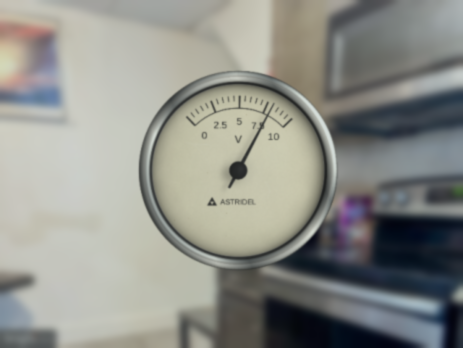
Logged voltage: **8** V
